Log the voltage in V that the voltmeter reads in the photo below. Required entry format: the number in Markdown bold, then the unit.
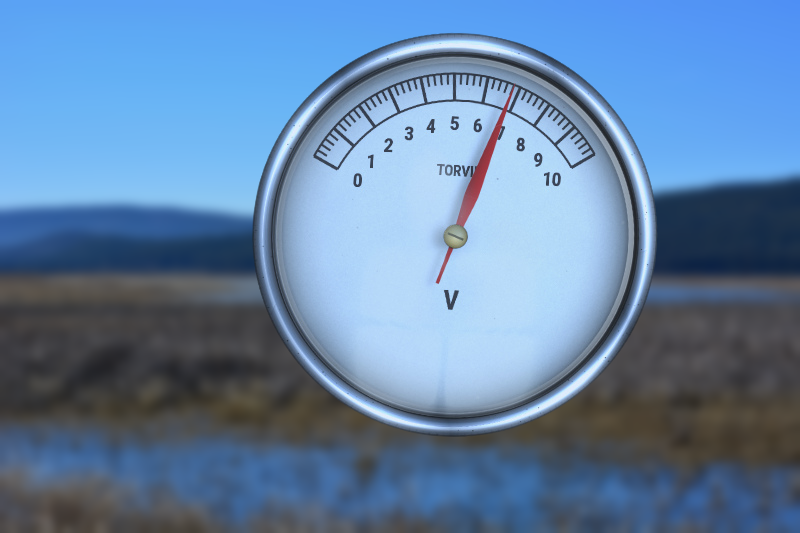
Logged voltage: **6.8** V
